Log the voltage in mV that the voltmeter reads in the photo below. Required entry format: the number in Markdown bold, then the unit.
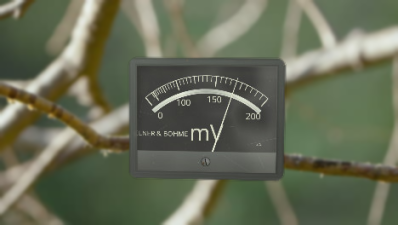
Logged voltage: **170** mV
